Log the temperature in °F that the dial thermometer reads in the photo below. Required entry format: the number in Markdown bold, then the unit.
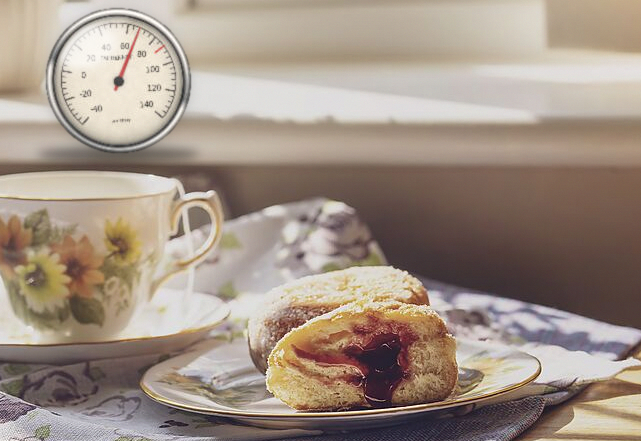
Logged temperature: **68** °F
